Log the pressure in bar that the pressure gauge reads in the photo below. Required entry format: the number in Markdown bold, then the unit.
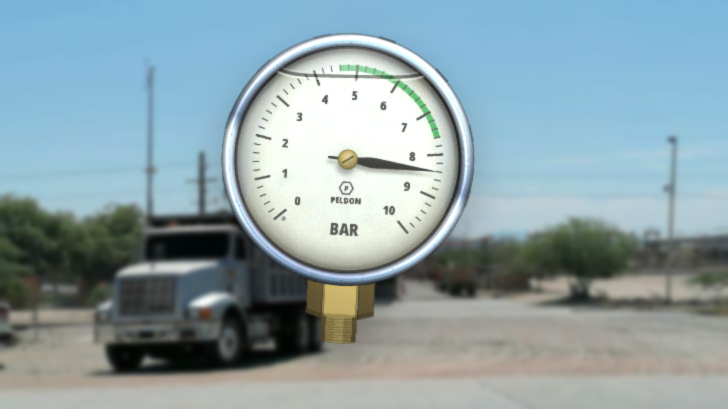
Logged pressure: **8.4** bar
